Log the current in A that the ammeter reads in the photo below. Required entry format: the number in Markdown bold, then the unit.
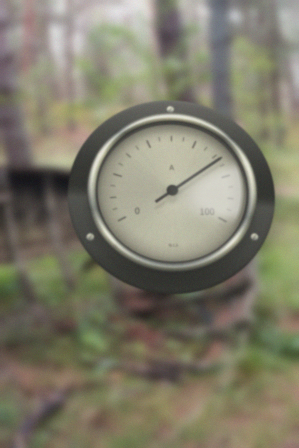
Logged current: **72.5** A
